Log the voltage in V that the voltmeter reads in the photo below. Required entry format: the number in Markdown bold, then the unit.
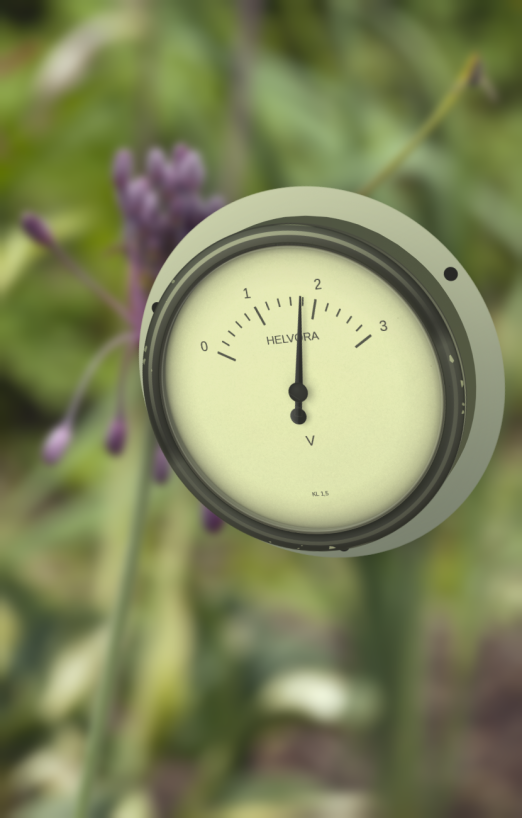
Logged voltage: **1.8** V
